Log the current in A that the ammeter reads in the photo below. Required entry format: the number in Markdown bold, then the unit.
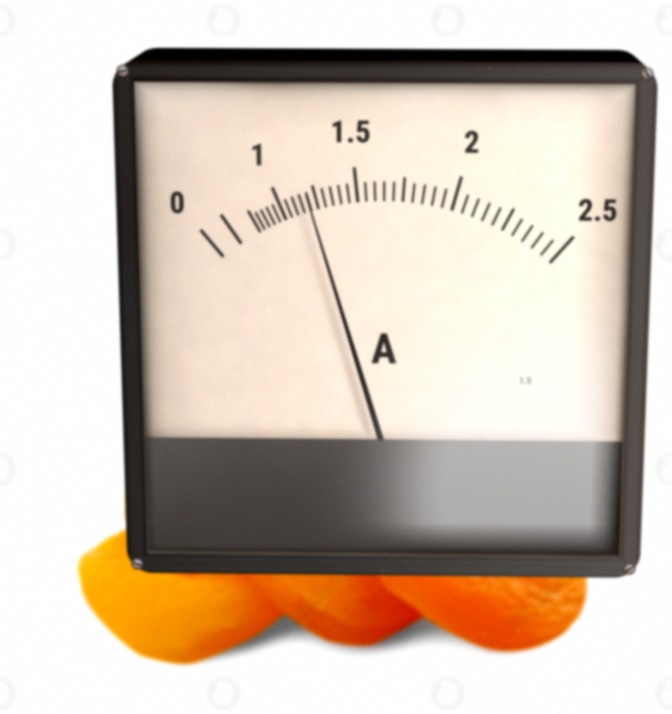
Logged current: **1.2** A
